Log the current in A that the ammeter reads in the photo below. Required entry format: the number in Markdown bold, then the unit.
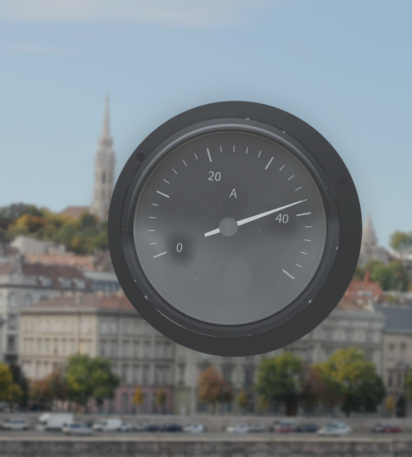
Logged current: **38** A
